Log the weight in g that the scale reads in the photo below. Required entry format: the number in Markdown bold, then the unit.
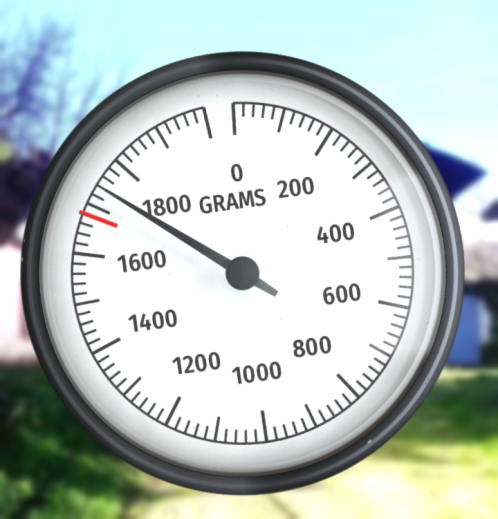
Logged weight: **1740** g
